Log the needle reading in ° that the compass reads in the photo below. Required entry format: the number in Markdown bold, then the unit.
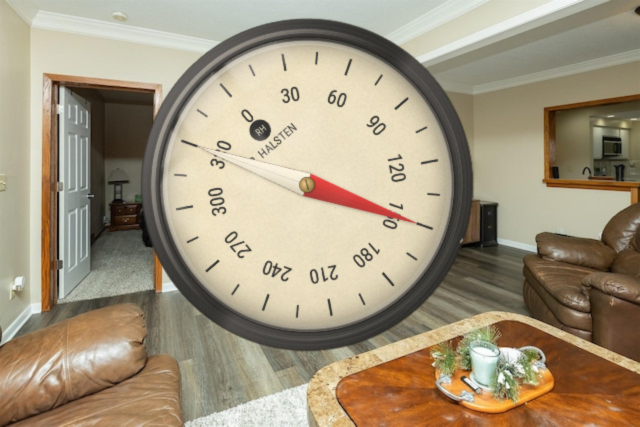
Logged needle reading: **150** °
